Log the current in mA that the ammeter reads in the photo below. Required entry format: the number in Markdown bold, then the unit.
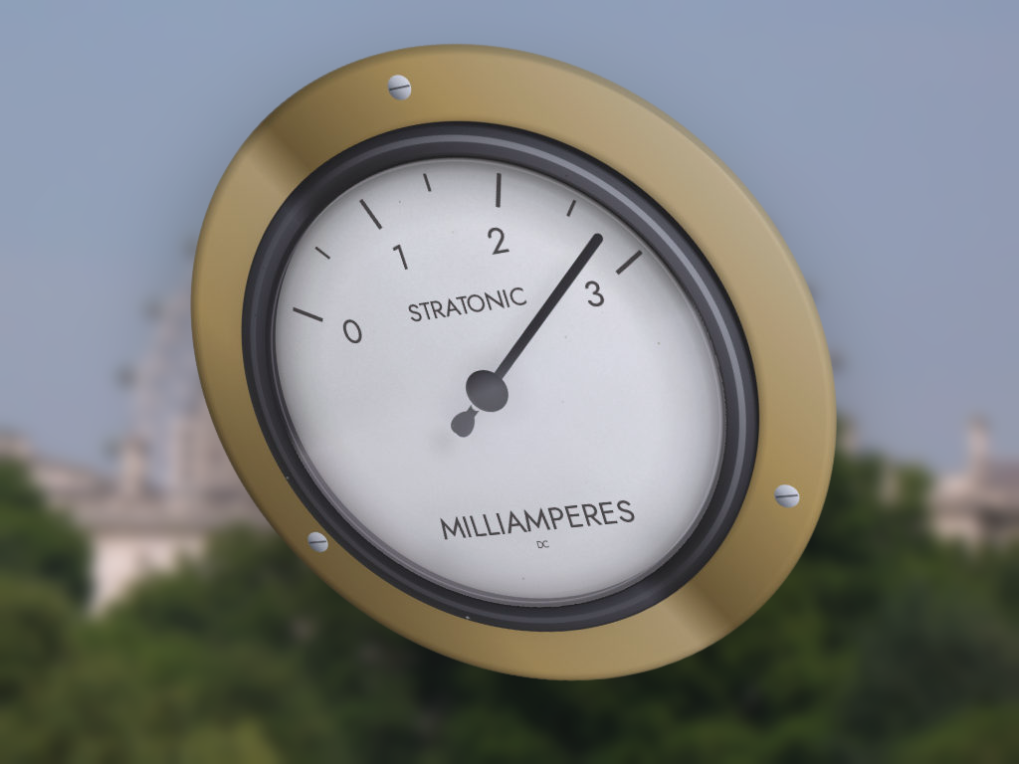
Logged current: **2.75** mA
